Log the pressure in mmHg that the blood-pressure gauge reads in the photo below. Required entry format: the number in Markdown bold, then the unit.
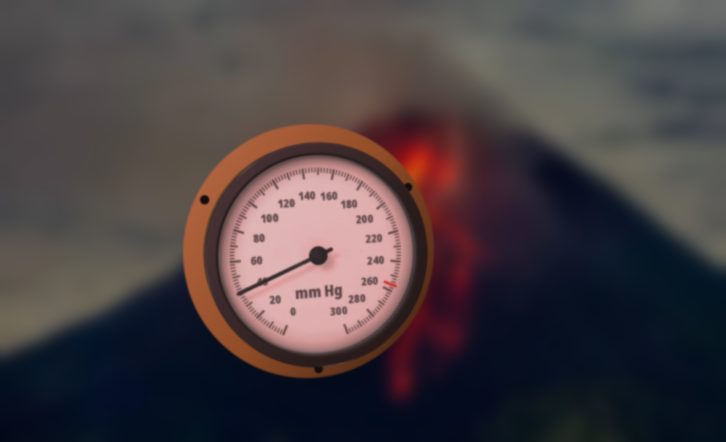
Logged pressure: **40** mmHg
